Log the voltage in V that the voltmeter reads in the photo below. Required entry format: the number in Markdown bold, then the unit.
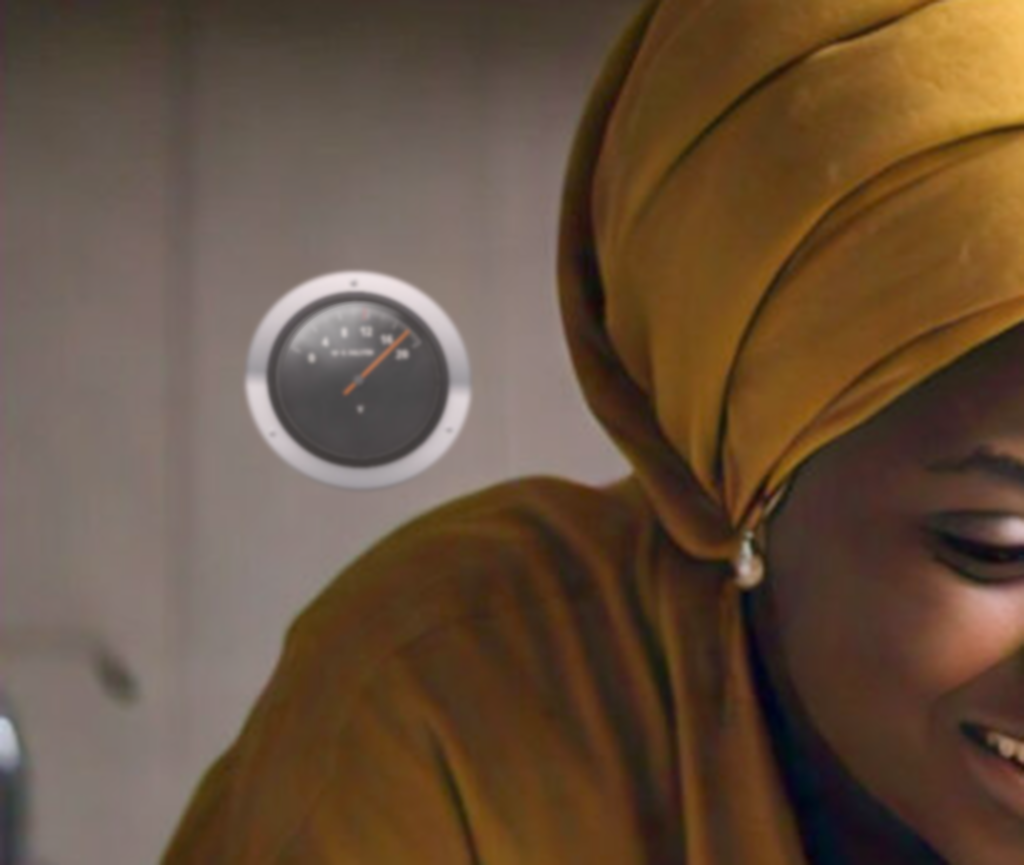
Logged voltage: **18** V
